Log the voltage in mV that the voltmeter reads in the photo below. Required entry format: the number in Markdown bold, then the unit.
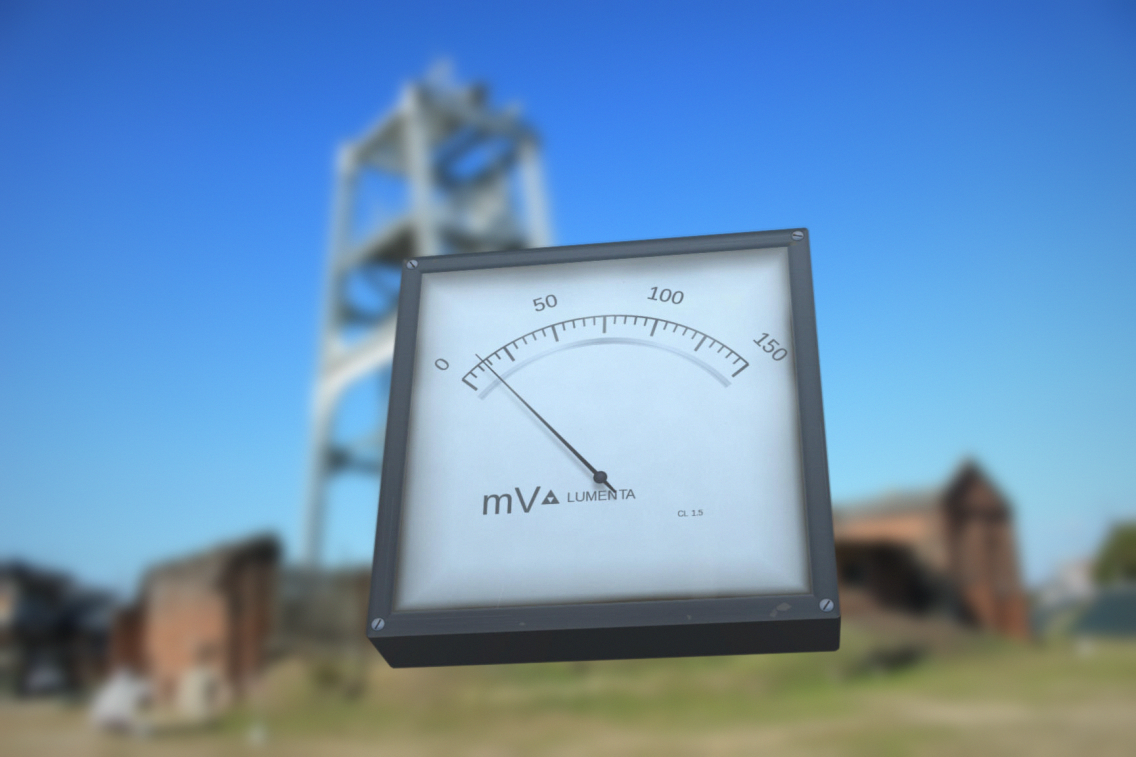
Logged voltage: **12.5** mV
